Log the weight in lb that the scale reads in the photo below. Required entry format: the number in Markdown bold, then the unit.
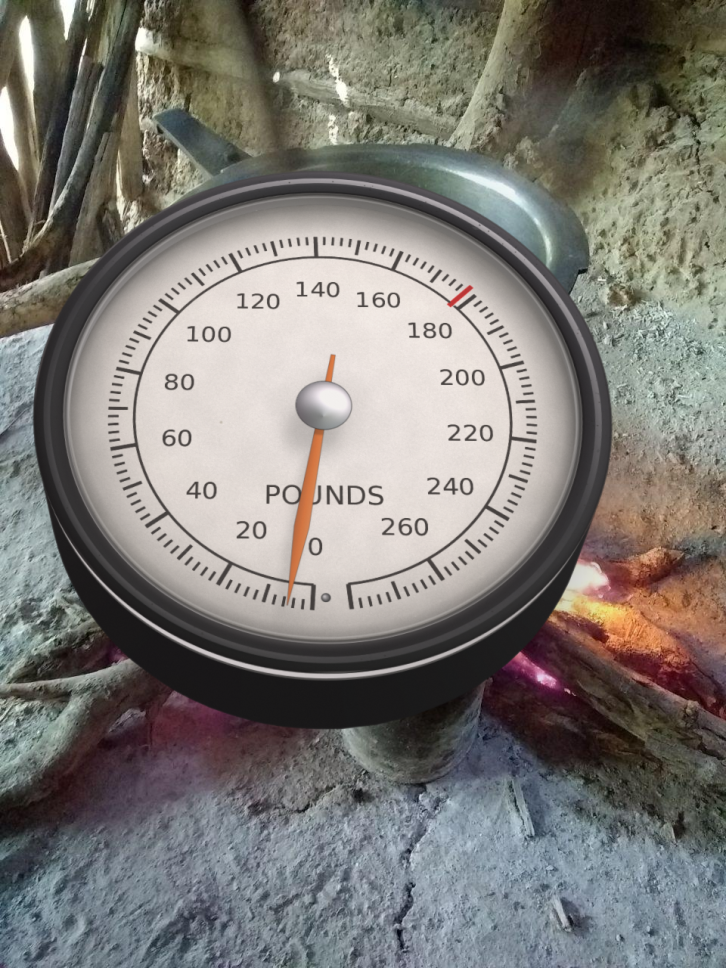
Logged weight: **5** lb
